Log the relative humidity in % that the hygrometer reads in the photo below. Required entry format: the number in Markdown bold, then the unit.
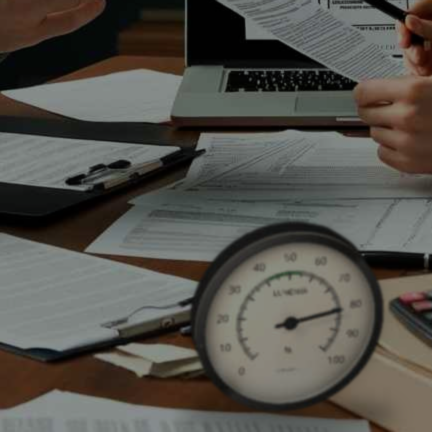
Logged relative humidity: **80** %
